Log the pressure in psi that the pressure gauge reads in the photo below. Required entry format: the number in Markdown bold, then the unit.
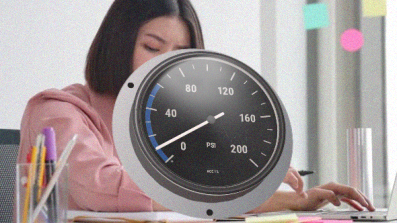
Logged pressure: **10** psi
